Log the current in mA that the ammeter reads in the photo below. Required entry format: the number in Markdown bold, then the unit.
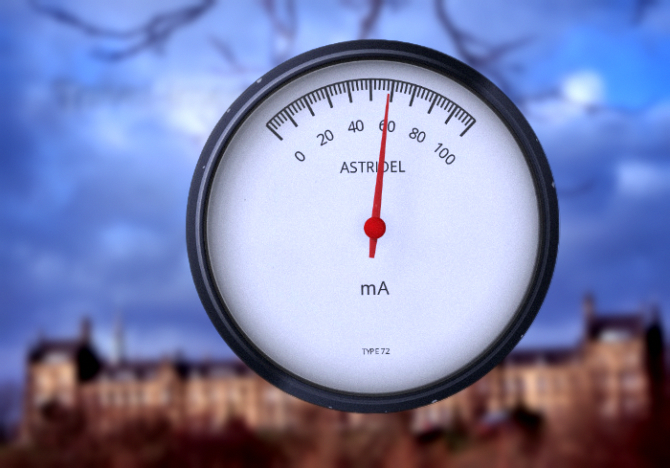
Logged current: **58** mA
